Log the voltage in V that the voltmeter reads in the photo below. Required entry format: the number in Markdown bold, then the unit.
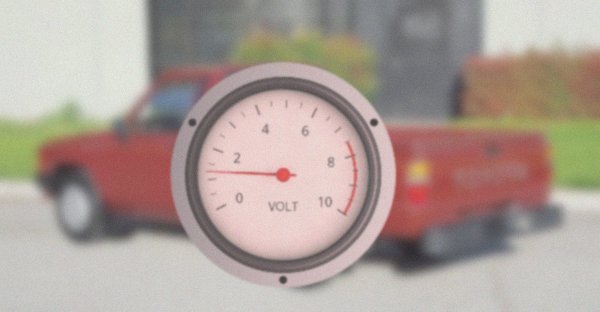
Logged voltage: **1.25** V
